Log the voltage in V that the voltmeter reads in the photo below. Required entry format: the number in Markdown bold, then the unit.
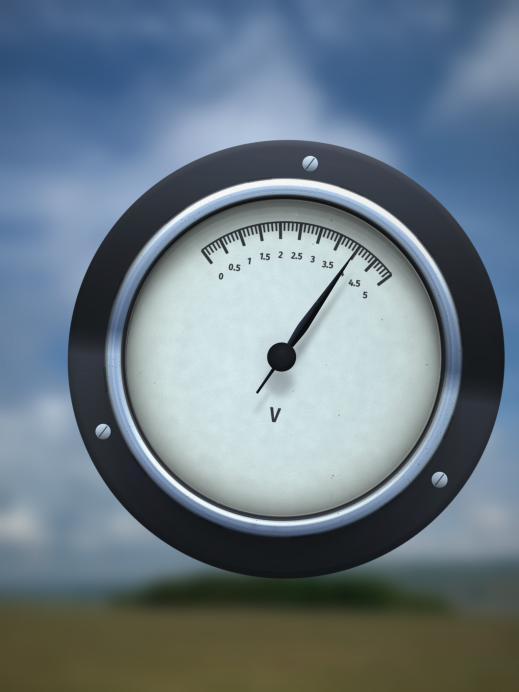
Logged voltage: **4** V
